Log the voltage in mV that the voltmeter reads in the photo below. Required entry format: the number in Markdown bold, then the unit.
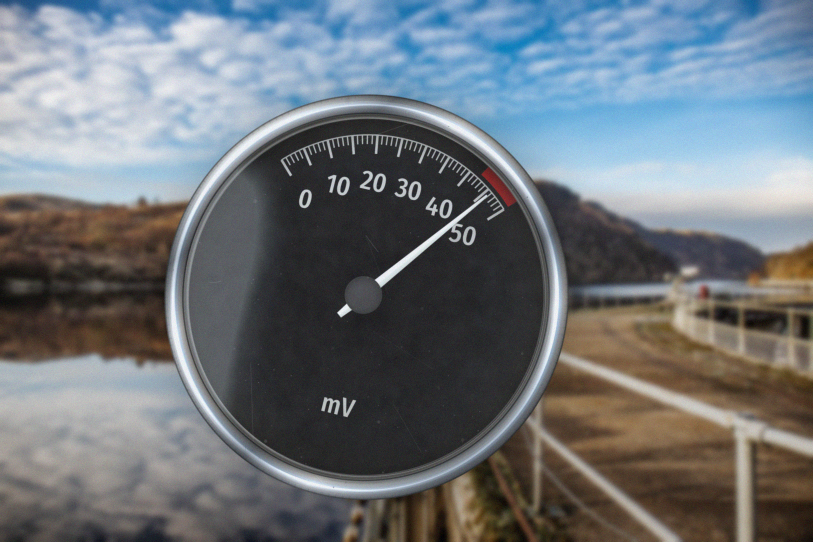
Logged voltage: **46** mV
